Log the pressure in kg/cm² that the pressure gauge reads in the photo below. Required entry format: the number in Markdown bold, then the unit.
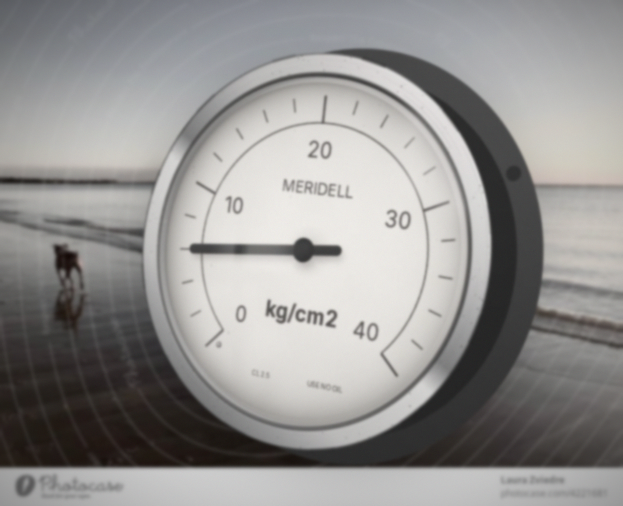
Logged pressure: **6** kg/cm²
